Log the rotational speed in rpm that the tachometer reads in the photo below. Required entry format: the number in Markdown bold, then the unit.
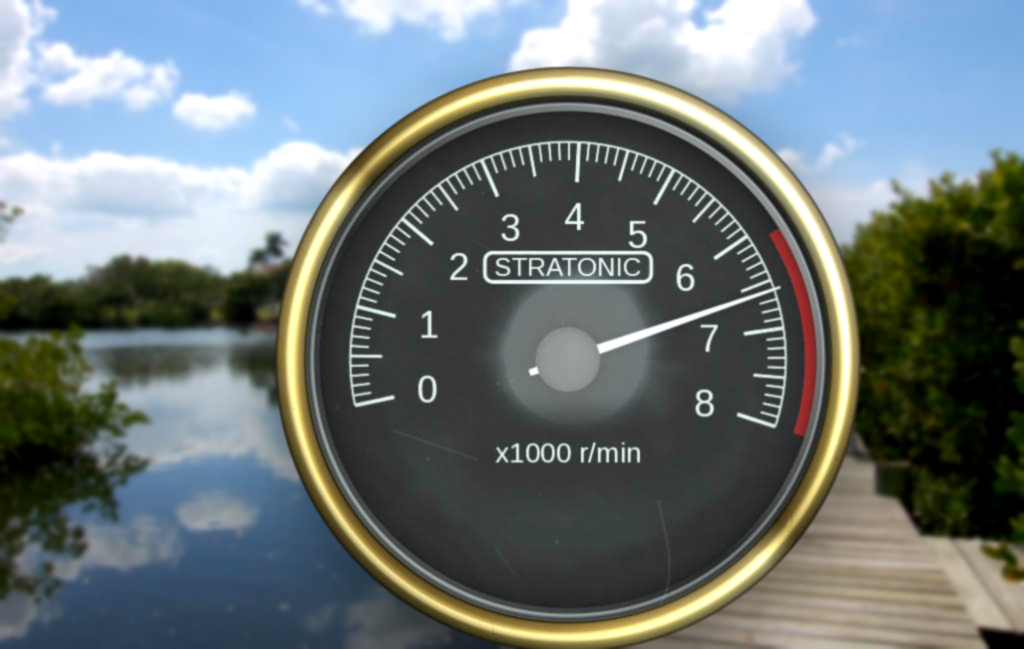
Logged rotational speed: **6600** rpm
